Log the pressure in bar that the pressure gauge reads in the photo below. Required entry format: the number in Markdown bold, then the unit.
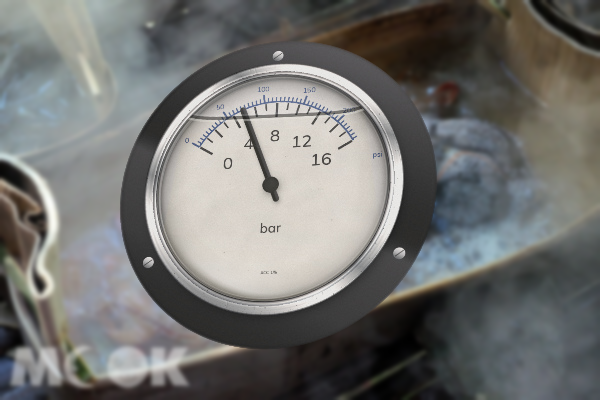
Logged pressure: **5** bar
